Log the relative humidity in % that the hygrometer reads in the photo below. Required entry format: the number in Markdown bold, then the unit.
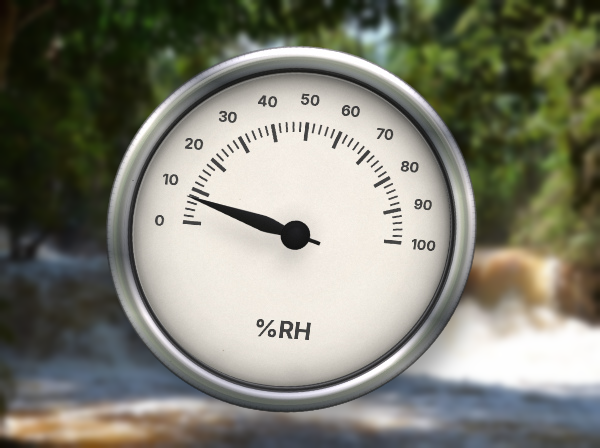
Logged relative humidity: **8** %
